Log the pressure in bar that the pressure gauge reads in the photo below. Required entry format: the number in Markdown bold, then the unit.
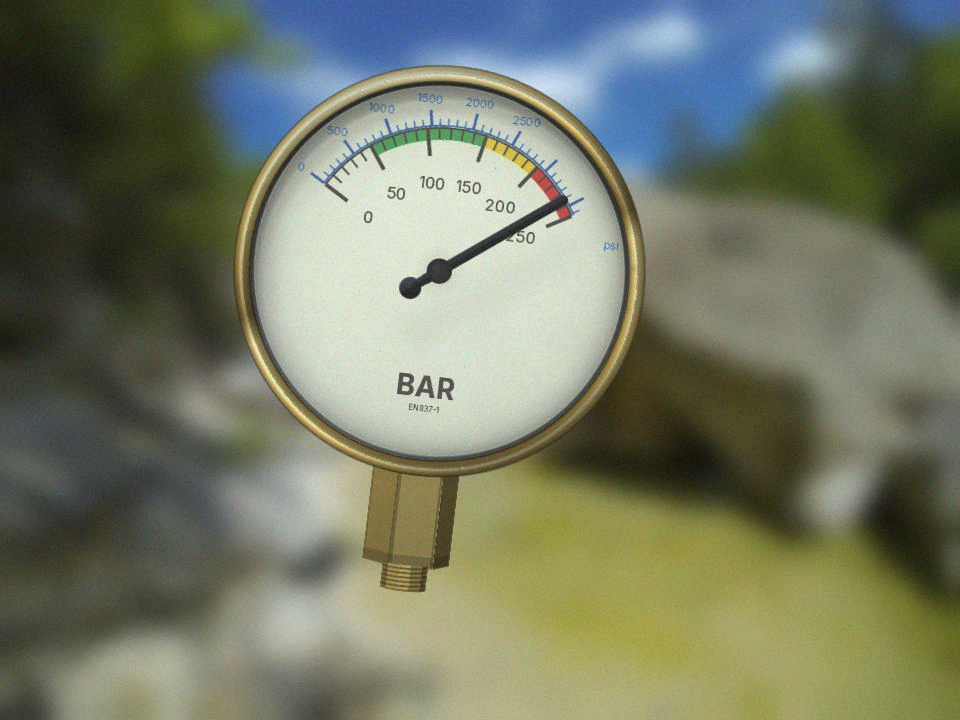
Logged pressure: **235** bar
